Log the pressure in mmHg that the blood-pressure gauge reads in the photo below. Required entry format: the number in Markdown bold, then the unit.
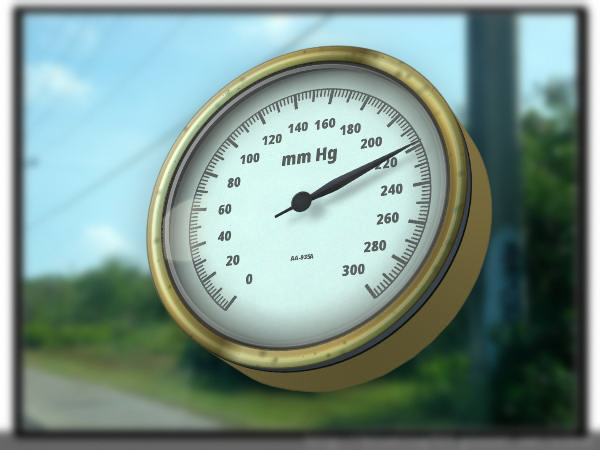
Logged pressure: **220** mmHg
